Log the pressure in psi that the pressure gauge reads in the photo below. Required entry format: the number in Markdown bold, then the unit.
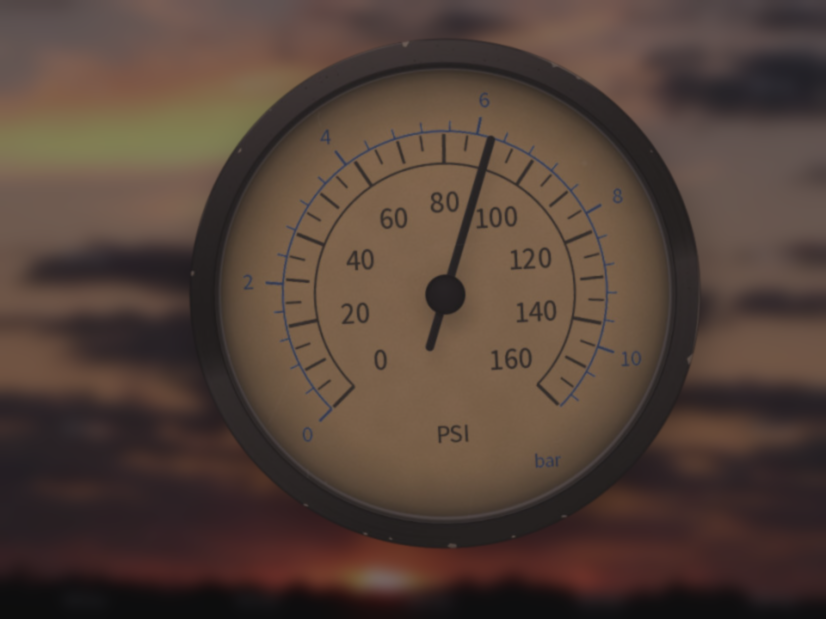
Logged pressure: **90** psi
